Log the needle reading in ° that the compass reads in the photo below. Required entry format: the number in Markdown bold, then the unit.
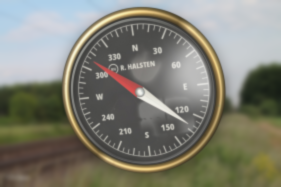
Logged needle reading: **310** °
